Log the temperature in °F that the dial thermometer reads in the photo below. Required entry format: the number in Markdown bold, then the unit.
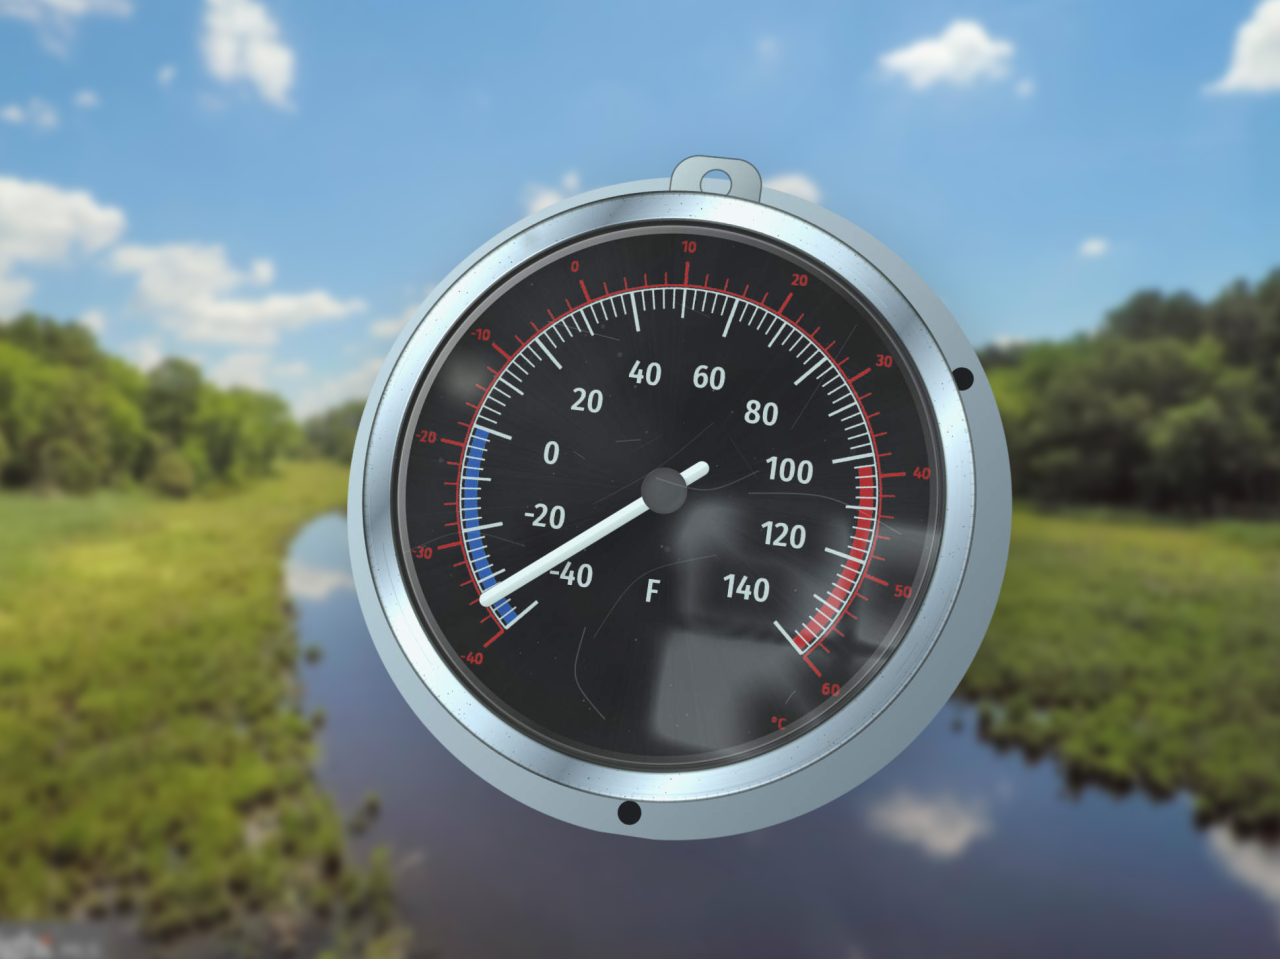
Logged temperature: **-34** °F
